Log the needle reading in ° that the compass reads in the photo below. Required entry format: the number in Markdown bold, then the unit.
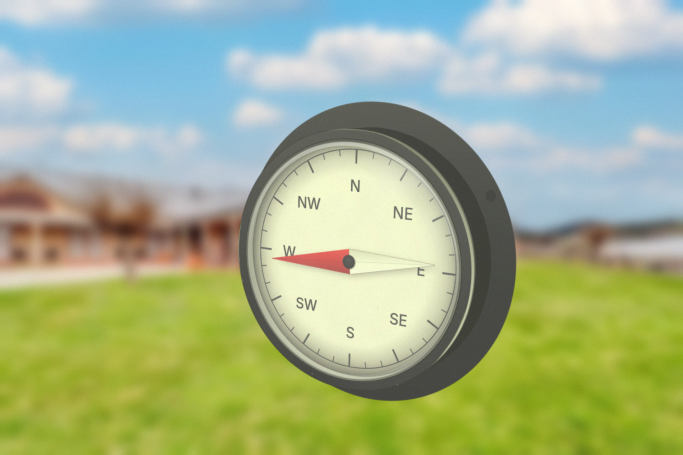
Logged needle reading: **265** °
